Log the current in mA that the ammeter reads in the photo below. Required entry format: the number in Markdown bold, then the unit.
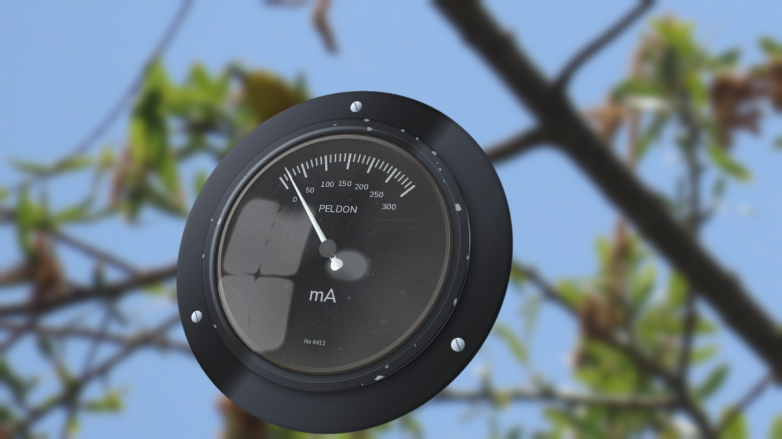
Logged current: **20** mA
